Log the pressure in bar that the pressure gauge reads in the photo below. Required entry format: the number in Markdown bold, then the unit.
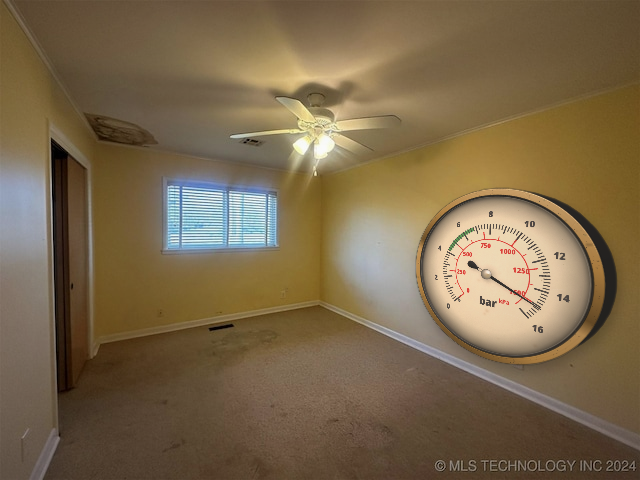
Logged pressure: **15** bar
